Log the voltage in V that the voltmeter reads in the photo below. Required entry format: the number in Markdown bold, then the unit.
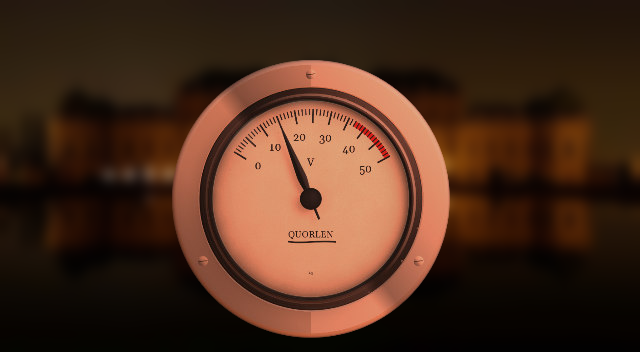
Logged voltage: **15** V
